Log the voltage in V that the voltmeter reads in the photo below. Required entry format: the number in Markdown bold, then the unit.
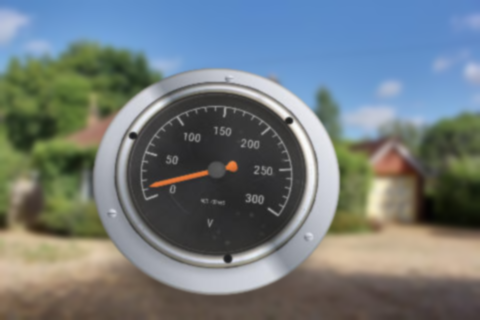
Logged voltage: **10** V
